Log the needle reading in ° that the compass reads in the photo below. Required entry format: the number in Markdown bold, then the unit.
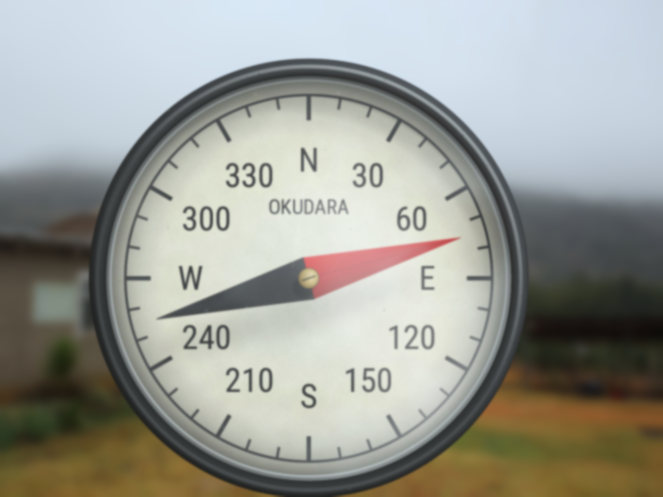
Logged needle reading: **75** °
